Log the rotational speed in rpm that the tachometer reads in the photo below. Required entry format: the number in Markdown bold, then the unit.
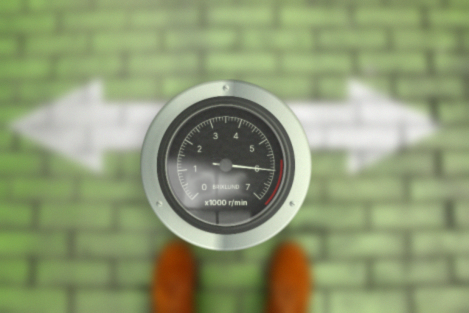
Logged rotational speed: **6000** rpm
